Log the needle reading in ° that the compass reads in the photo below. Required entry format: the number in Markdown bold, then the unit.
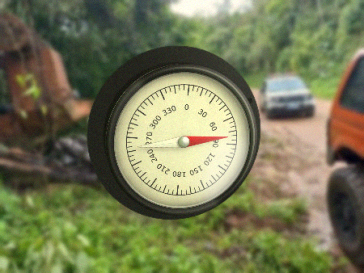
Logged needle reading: **80** °
